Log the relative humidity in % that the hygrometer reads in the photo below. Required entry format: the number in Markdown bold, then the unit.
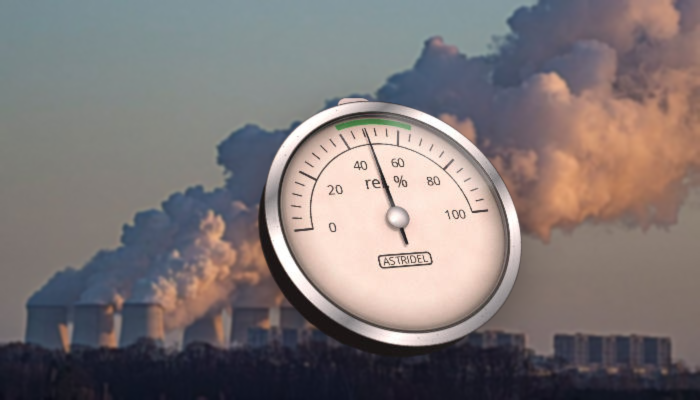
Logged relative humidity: **48** %
